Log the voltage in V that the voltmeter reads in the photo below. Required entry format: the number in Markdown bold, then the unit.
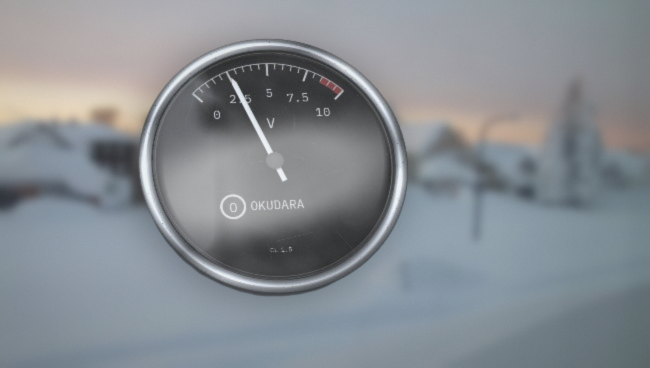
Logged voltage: **2.5** V
